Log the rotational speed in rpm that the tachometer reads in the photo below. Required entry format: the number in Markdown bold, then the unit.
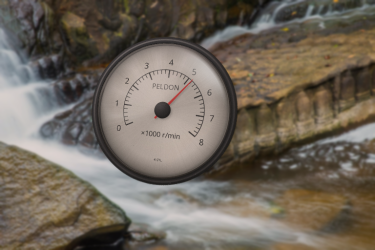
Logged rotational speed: **5200** rpm
